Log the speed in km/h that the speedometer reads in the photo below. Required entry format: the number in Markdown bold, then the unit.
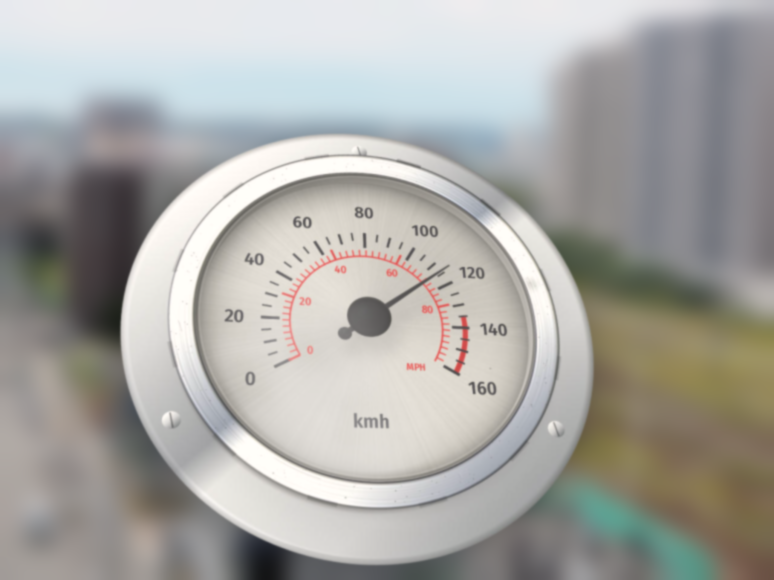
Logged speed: **115** km/h
